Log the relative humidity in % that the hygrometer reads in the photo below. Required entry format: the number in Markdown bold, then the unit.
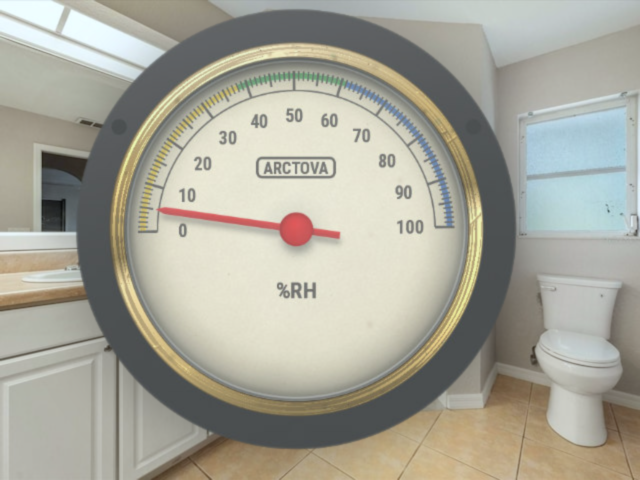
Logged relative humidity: **5** %
